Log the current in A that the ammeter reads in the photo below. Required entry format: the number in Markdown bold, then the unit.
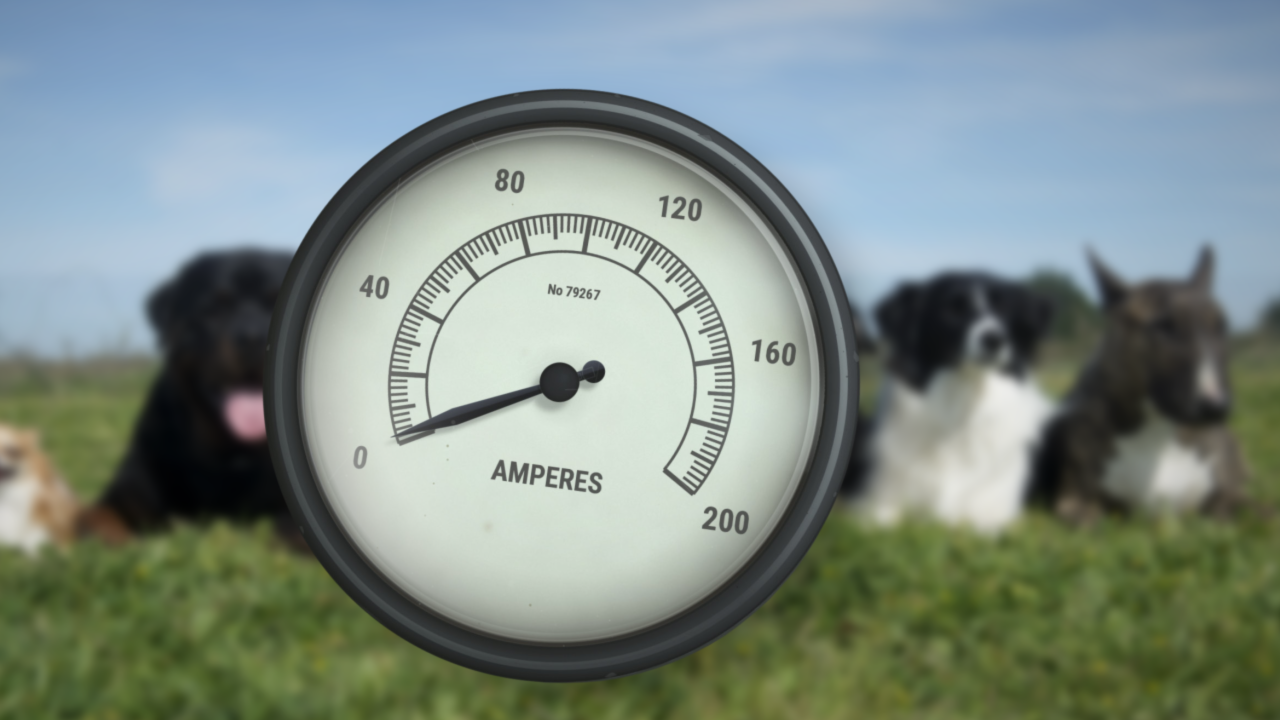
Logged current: **2** A
